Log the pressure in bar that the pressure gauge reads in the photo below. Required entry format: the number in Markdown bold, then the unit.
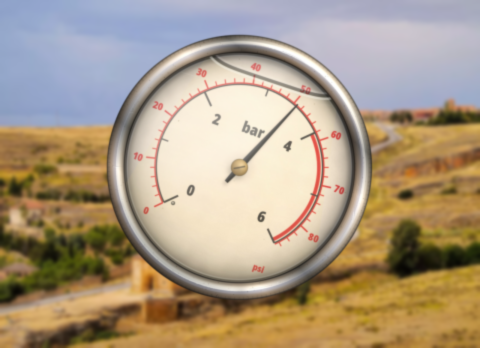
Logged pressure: **3.5** bar
